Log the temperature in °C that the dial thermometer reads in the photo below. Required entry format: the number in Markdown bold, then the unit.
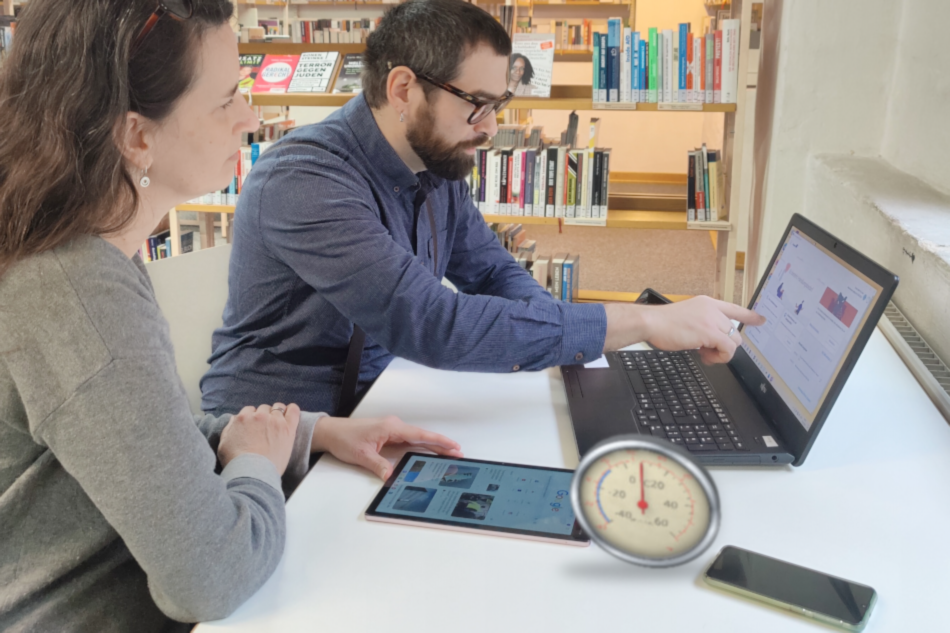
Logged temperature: **8** °C
